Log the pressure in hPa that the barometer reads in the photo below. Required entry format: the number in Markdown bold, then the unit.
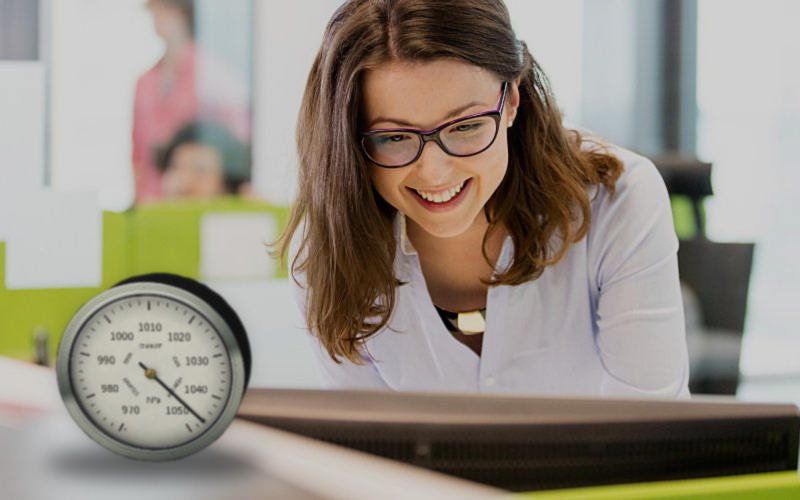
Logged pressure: **1046** hPa
